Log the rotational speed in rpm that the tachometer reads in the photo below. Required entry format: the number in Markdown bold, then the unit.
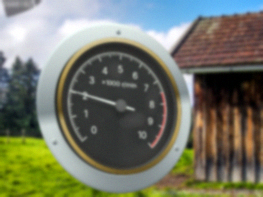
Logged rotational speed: **2000** rpm
